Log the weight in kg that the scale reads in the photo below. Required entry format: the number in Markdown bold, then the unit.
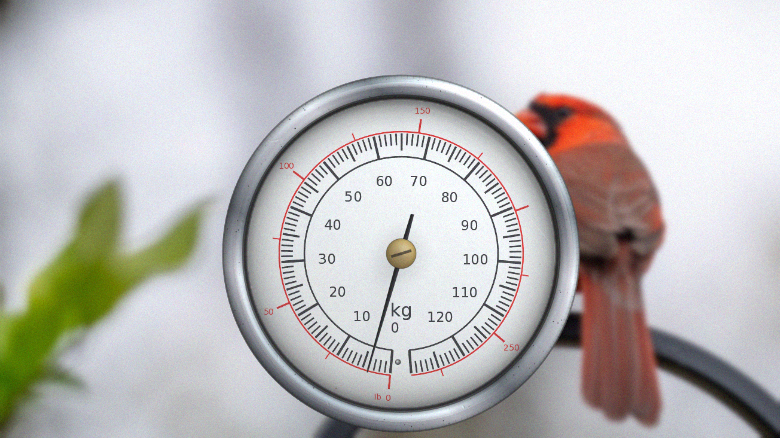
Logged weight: **4** kg
